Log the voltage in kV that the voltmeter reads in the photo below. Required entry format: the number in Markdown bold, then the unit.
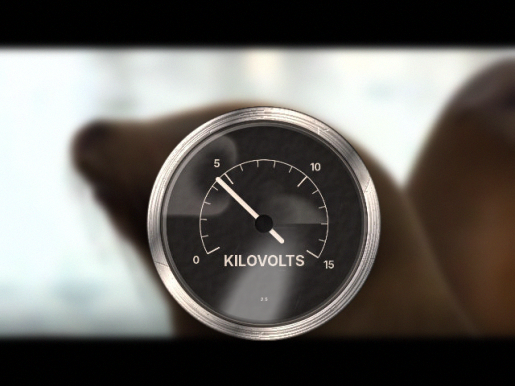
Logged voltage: **4.5** kV
